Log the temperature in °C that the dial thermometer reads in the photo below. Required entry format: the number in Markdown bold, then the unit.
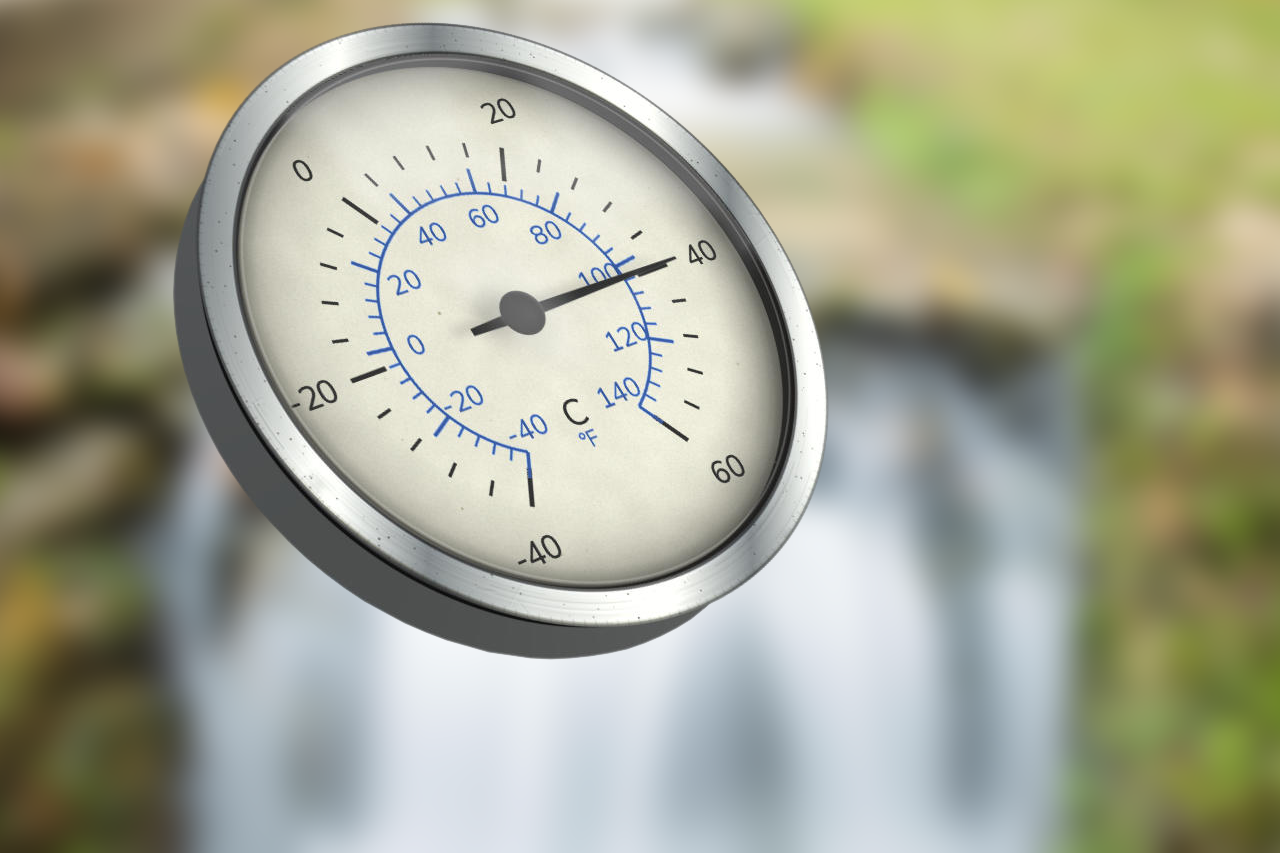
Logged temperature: **40** °C
